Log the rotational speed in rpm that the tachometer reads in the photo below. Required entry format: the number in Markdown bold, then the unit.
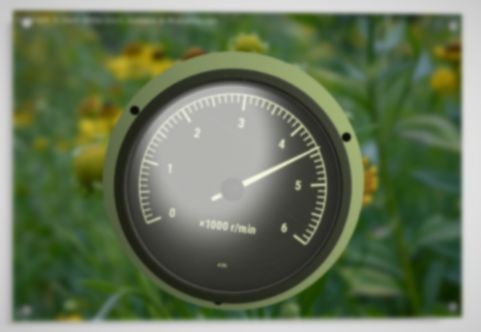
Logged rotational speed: **4400** rpm
